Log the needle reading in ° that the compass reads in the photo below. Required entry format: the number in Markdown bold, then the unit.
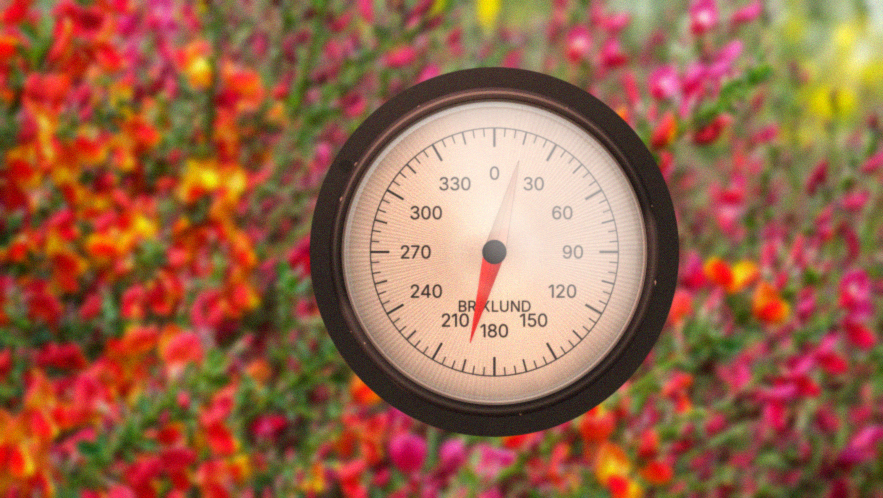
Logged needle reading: **195** °
